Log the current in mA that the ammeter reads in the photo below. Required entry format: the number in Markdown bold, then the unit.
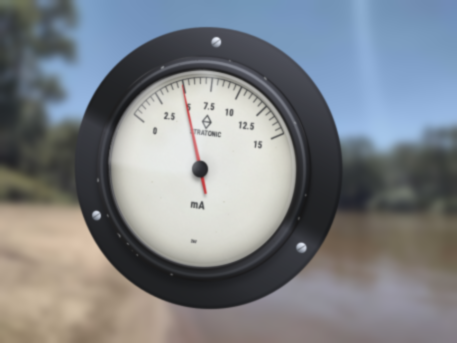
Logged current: **5** mA
